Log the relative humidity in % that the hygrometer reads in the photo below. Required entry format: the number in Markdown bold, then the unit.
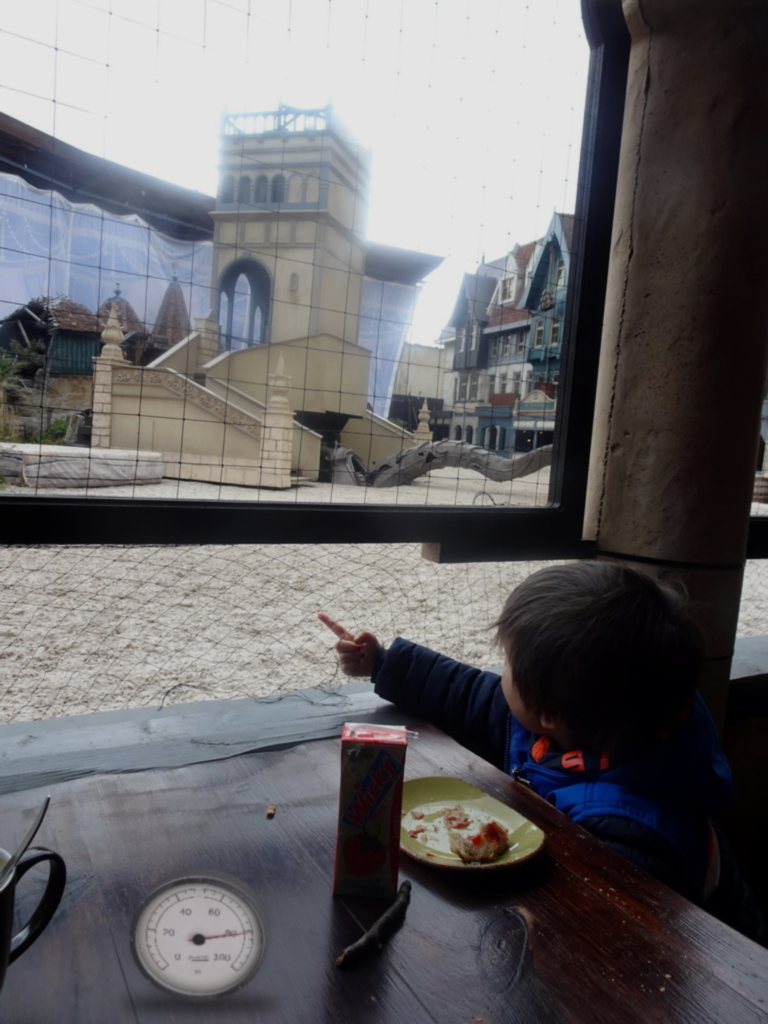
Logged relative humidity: **80** %
